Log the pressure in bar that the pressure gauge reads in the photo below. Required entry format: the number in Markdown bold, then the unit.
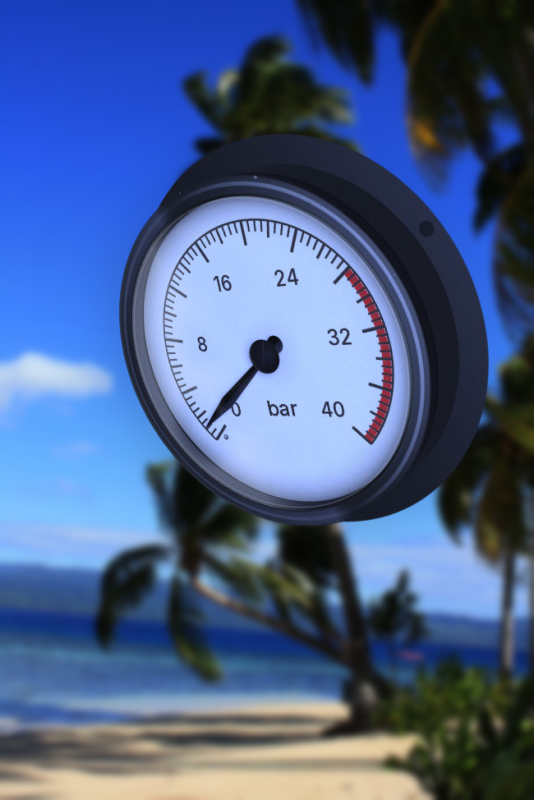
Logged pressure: **1** bar
